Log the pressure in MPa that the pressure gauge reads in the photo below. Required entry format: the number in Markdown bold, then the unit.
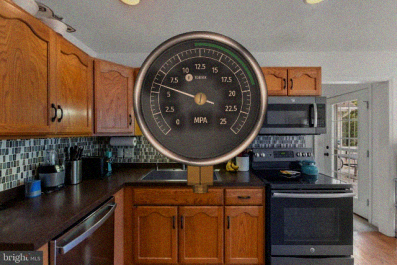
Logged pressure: **6** MPa
